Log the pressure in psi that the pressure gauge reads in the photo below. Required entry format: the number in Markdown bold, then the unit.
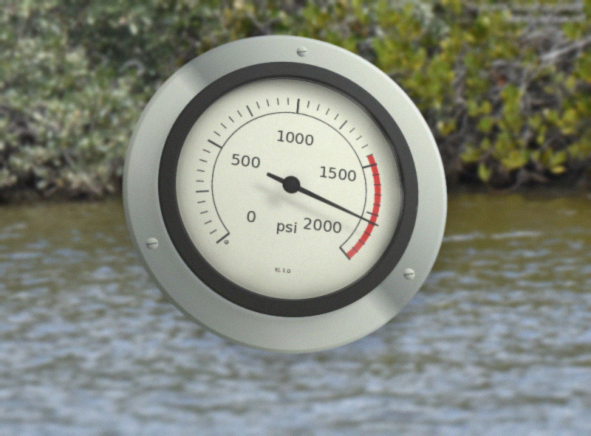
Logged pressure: **1800** psi
